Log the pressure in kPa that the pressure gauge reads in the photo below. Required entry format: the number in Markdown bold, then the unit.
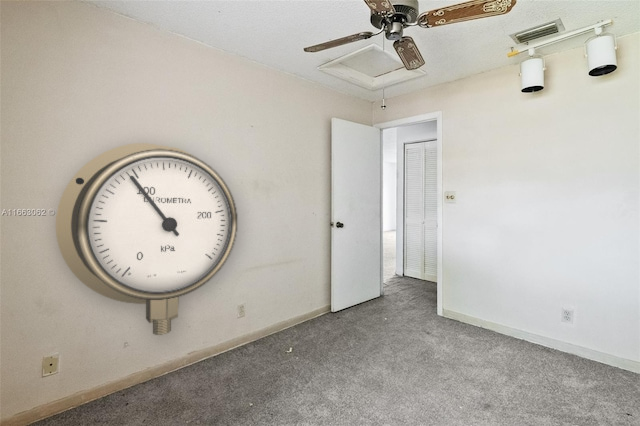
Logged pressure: **95** kPa
